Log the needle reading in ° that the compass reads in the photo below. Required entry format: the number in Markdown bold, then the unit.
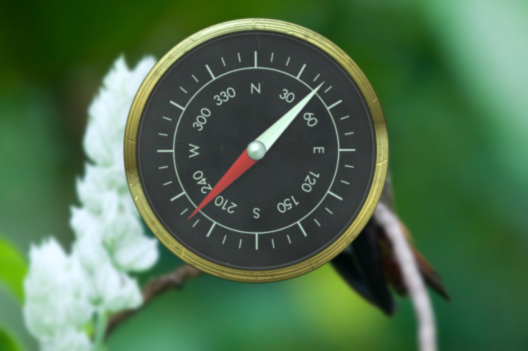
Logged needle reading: **225** °
